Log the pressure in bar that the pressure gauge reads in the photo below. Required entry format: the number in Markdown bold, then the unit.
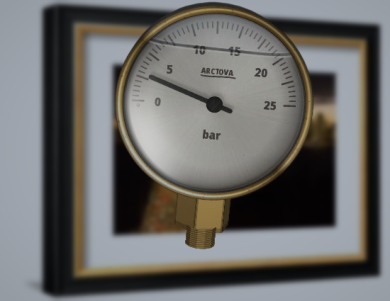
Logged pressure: **3** bar
